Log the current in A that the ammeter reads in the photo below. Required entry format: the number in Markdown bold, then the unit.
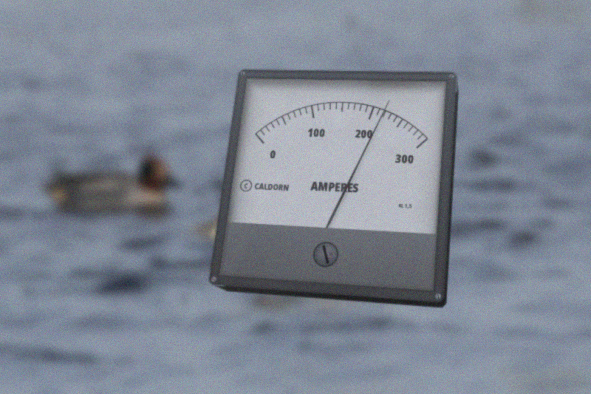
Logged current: **220** A
